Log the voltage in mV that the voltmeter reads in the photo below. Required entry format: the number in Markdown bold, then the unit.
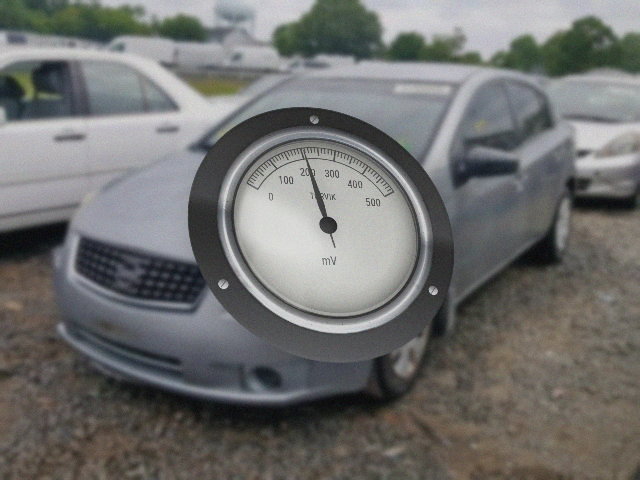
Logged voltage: **200** mV
